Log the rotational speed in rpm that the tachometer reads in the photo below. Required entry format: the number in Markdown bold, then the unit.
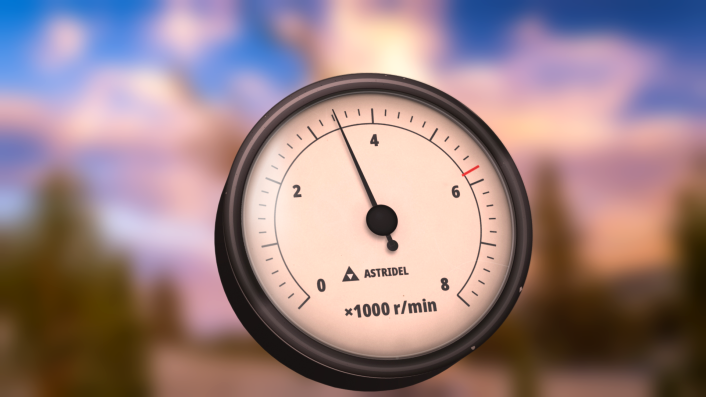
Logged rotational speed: **3400** rpm
